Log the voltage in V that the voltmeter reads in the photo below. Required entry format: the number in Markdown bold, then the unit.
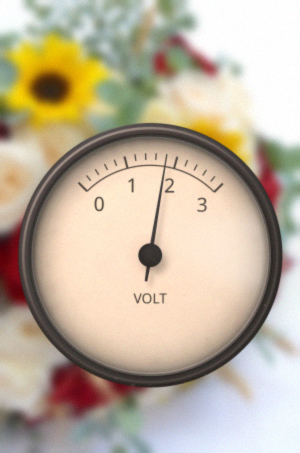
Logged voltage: **1.8** V
